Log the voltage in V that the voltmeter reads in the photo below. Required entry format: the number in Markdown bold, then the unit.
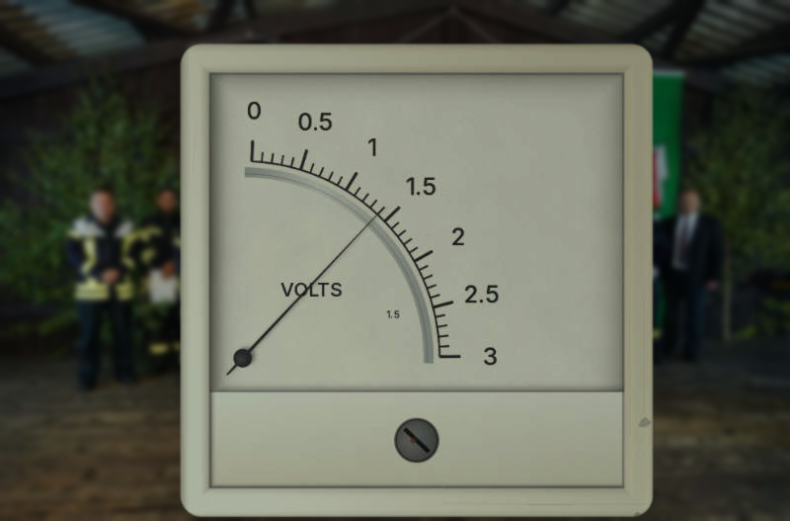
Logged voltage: **1.4** V
